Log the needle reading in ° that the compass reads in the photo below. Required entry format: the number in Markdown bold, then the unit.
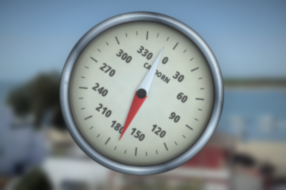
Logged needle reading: **170** °
